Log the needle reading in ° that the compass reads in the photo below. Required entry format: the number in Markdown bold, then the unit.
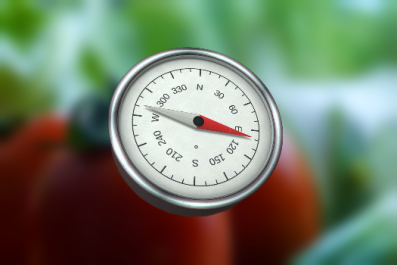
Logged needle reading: **100** °
